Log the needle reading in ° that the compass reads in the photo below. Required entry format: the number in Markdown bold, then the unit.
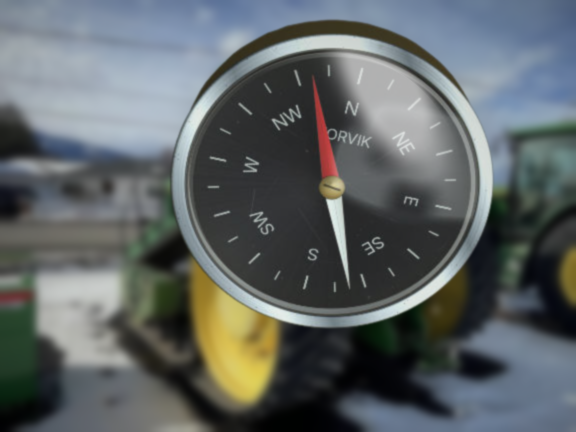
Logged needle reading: **337.5** °
